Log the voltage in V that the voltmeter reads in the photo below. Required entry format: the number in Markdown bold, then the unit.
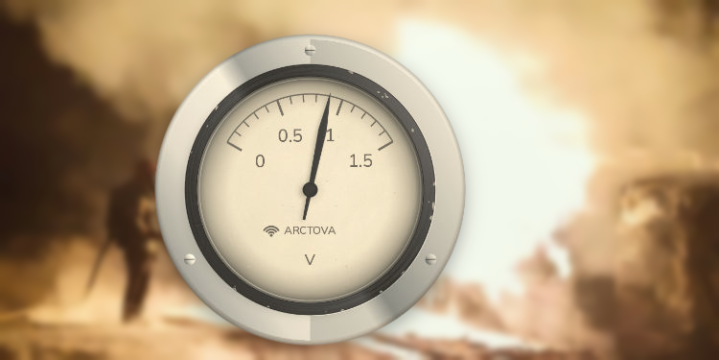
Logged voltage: **0.9** V
